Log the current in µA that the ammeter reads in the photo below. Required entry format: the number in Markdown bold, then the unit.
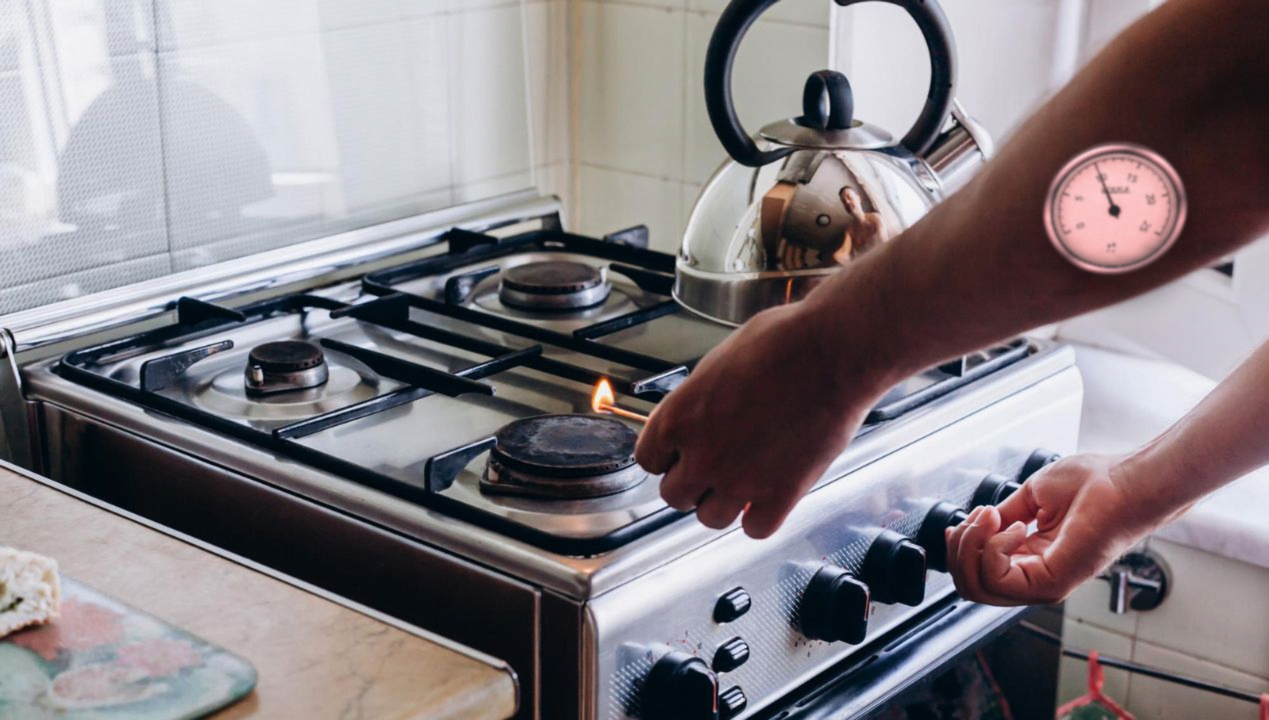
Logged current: **10** µA
